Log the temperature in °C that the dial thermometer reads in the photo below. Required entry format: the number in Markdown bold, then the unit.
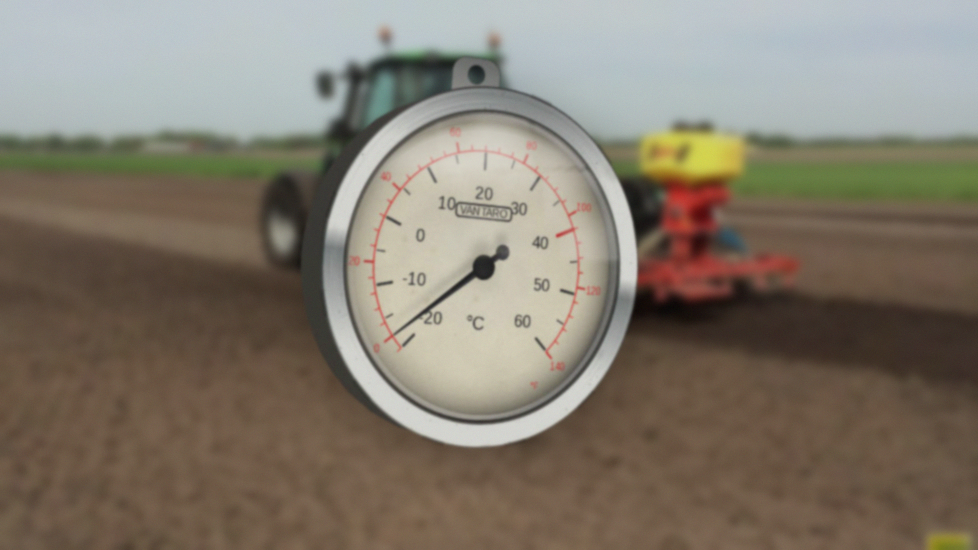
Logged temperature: **-17.5** °C
